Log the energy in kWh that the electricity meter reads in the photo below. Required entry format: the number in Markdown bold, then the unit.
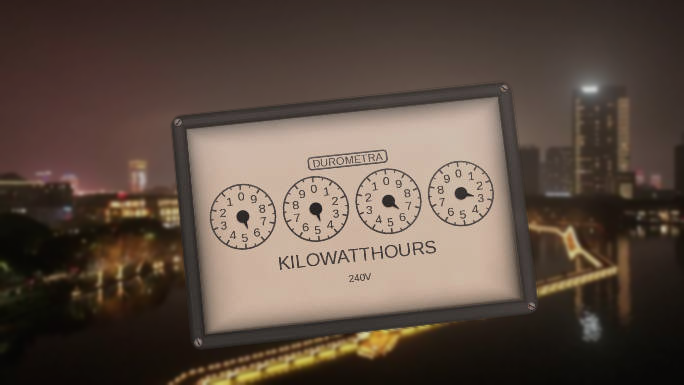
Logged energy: **5463** kWh
